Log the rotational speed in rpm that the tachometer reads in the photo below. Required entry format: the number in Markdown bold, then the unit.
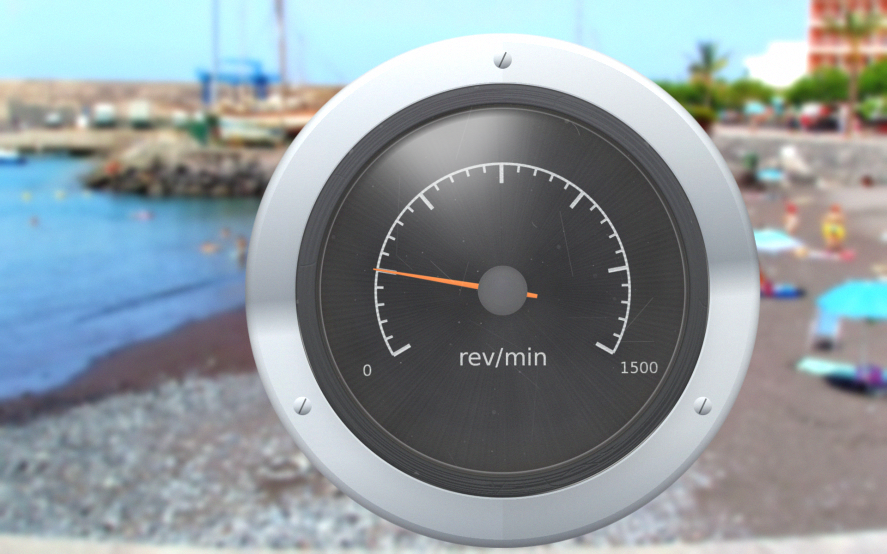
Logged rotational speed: **250** rpm
